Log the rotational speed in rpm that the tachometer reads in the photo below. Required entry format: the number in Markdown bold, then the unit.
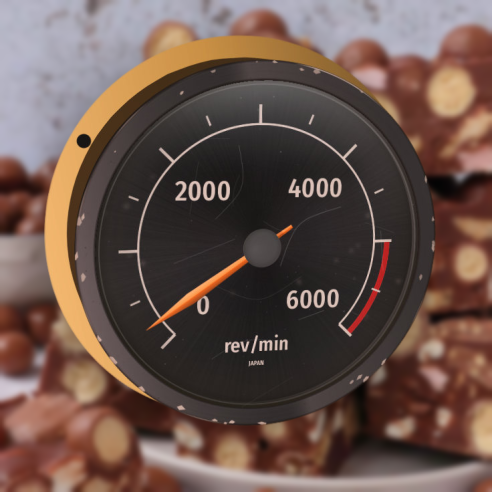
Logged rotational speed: **250** rpm
